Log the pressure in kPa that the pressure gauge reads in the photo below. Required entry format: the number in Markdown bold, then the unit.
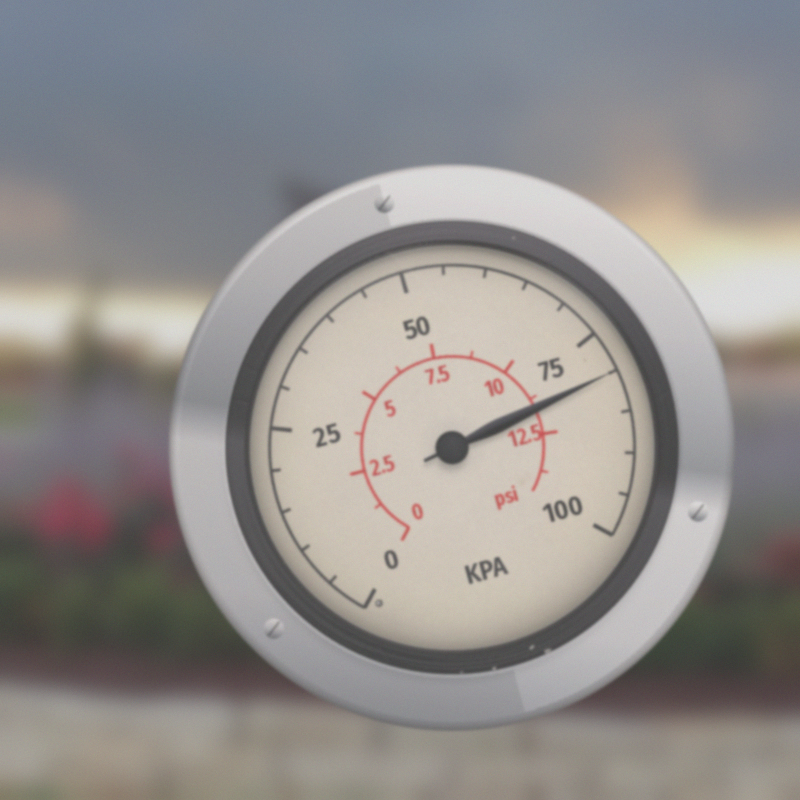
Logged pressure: **80** kPa
